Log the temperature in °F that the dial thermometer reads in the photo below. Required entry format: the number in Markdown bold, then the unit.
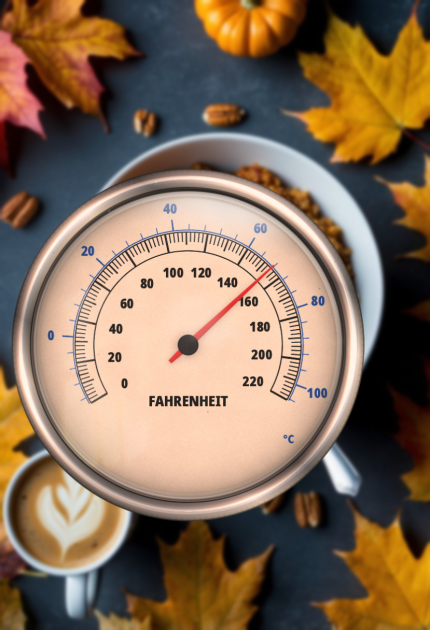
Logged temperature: **154** °F
